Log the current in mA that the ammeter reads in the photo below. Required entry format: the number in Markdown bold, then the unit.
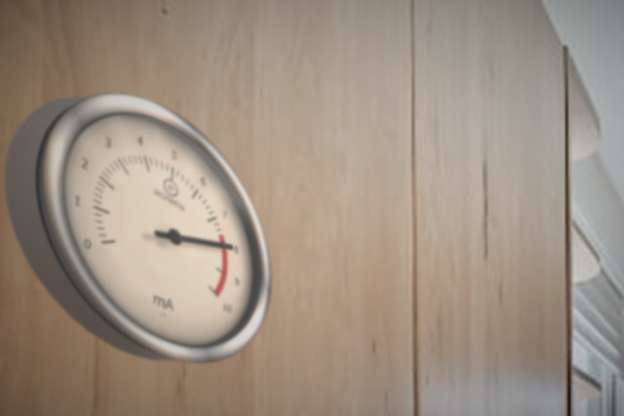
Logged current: **8** mA
